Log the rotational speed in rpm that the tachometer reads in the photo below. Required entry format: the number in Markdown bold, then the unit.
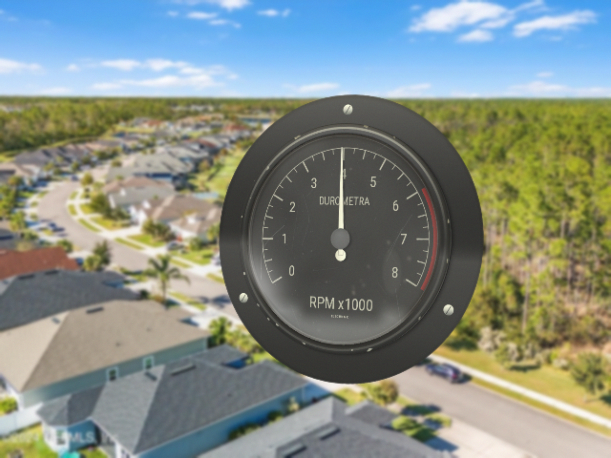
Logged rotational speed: **4000** rpm
